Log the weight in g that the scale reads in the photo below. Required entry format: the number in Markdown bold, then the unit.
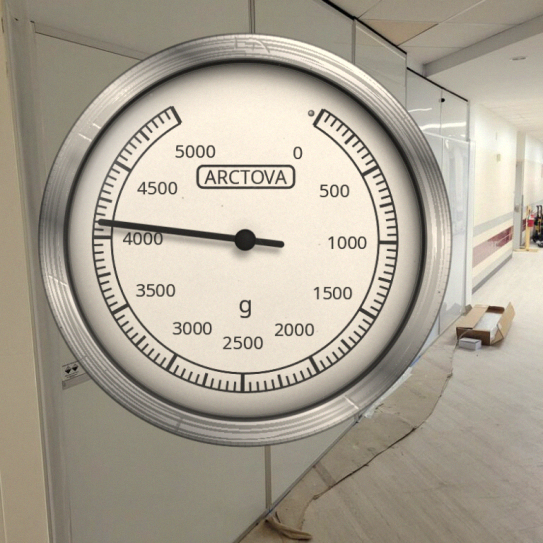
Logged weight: **4100** g
